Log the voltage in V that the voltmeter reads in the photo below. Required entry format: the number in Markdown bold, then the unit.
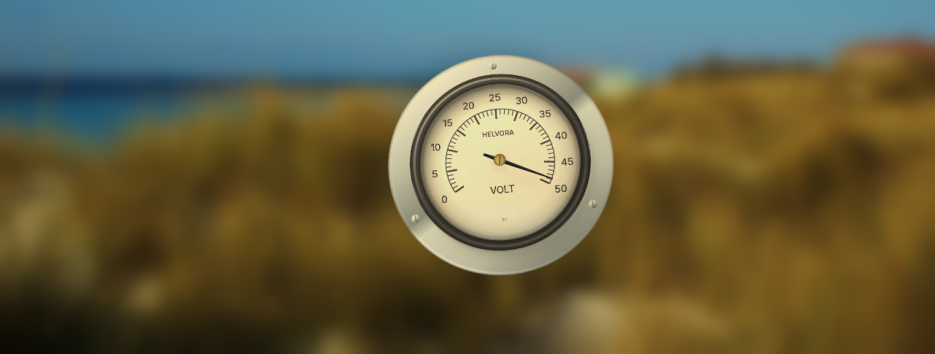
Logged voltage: **49** V
